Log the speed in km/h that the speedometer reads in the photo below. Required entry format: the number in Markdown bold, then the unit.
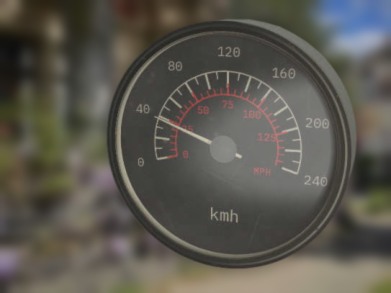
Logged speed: **40** km/h
